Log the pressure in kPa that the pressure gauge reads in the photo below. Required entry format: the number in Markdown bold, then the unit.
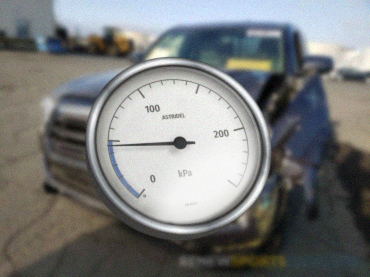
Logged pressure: **45** kPa
